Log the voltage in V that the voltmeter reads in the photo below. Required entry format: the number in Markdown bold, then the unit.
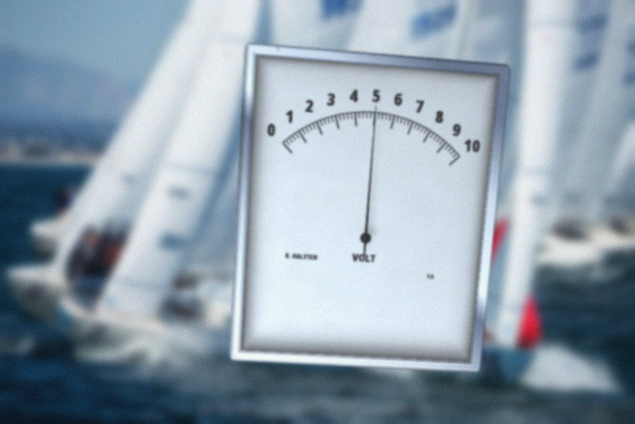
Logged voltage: **5** V
